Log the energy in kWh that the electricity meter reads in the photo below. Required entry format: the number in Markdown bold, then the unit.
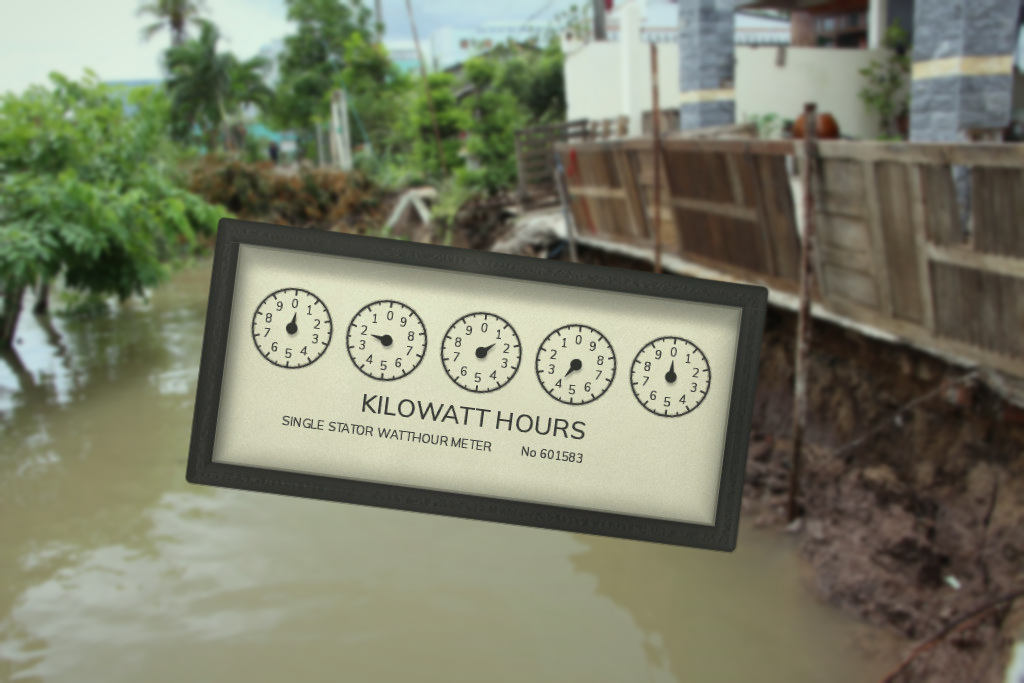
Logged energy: **2140** kWh
